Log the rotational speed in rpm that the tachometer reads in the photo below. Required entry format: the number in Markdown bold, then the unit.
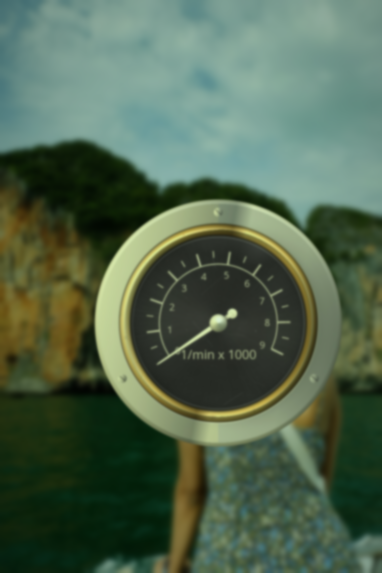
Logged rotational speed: **0** rpm
